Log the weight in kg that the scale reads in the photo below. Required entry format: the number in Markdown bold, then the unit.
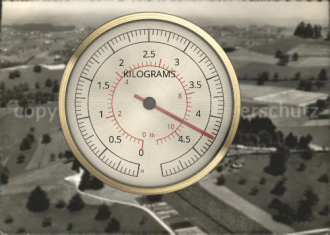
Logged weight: **4.25** kg
